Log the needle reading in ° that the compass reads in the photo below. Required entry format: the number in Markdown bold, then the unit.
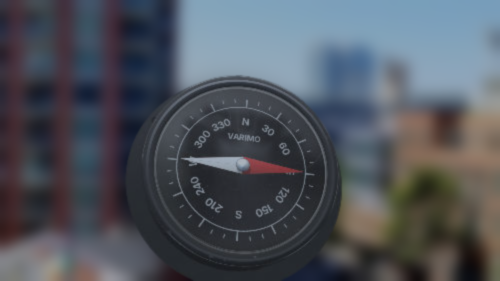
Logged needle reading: **90** °
